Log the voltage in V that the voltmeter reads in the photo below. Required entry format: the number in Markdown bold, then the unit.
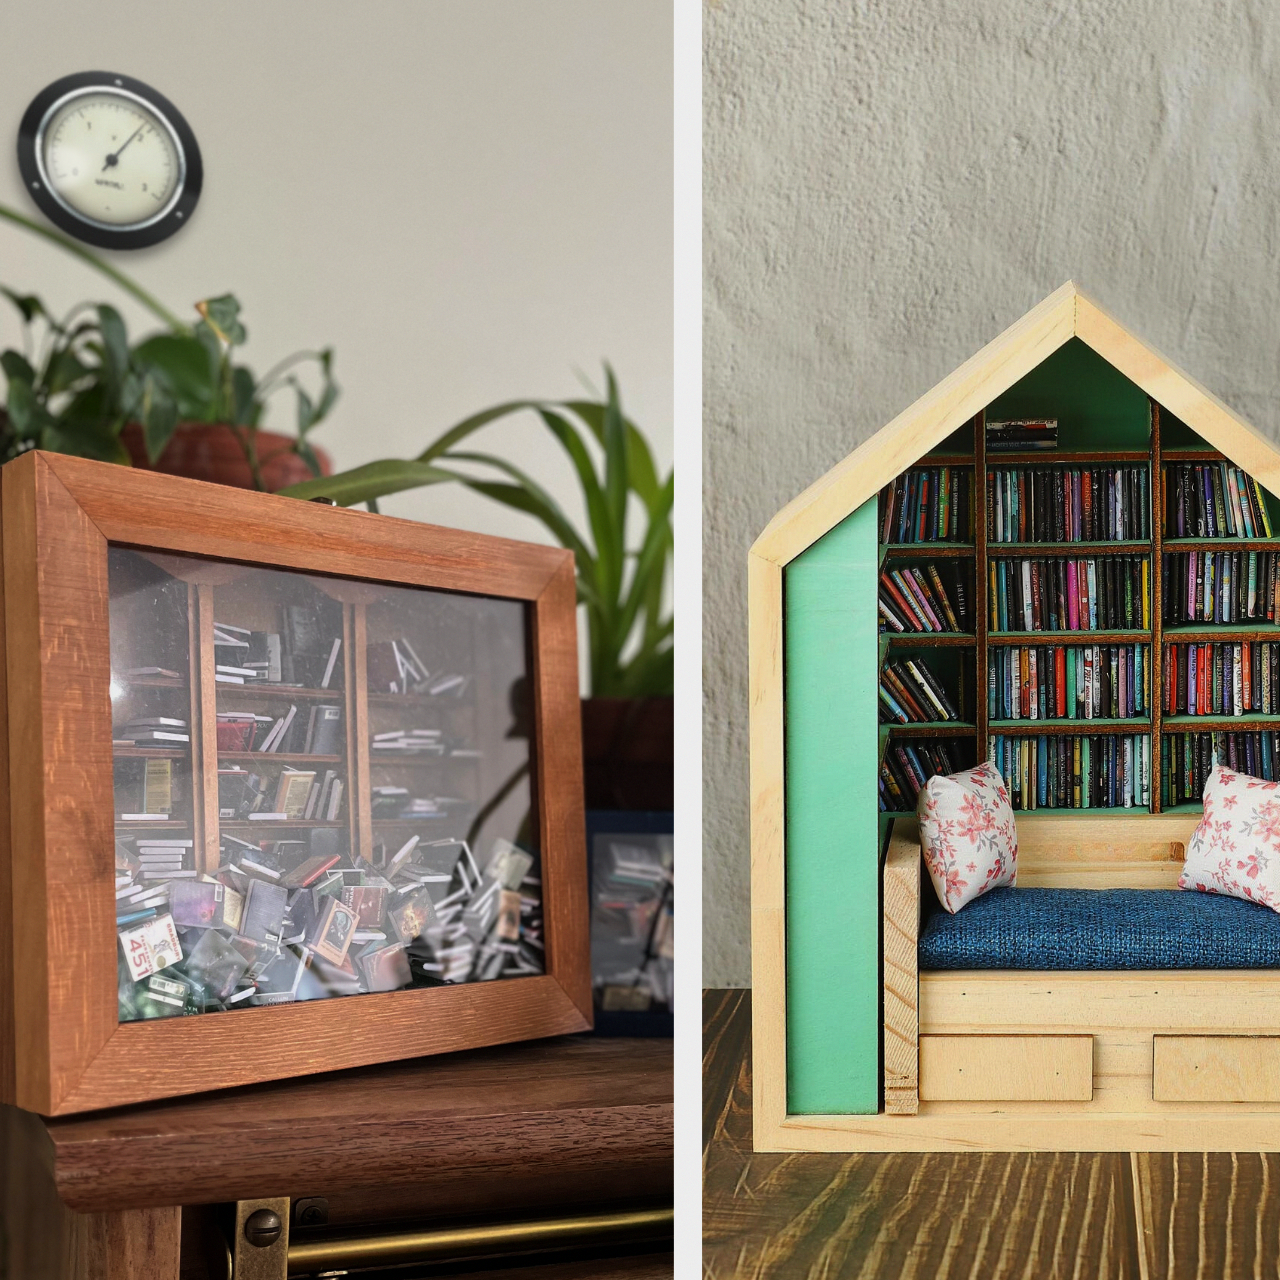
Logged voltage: **1.9** V
